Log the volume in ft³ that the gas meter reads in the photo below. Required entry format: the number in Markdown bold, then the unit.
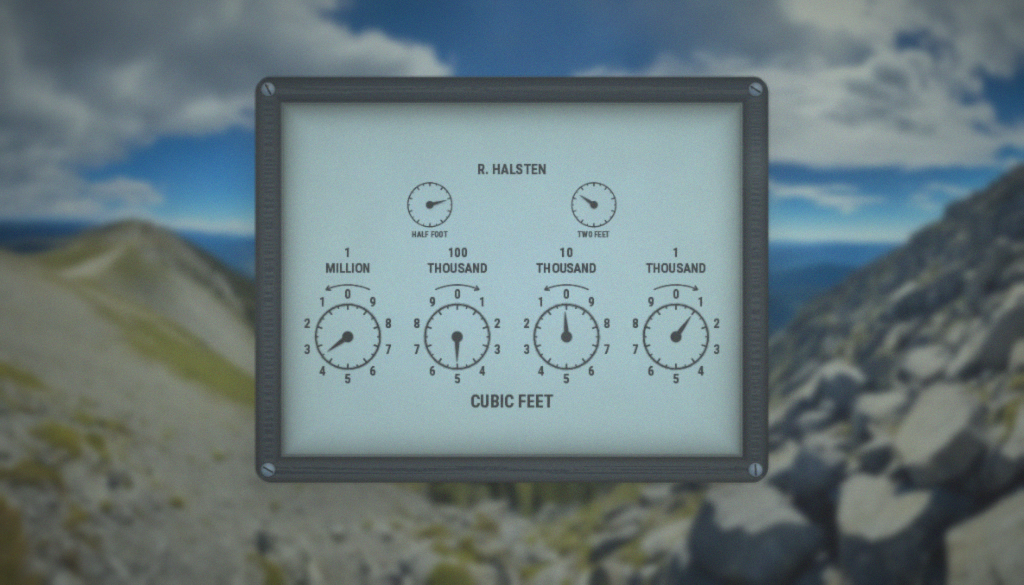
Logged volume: **350100** ft³
